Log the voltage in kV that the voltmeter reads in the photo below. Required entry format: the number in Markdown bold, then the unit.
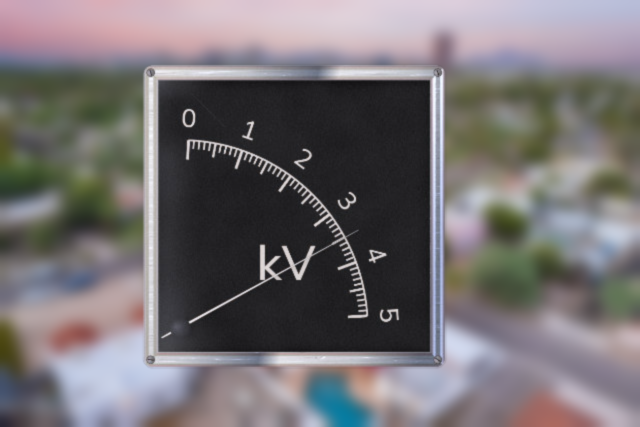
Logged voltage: **3.5** kV
